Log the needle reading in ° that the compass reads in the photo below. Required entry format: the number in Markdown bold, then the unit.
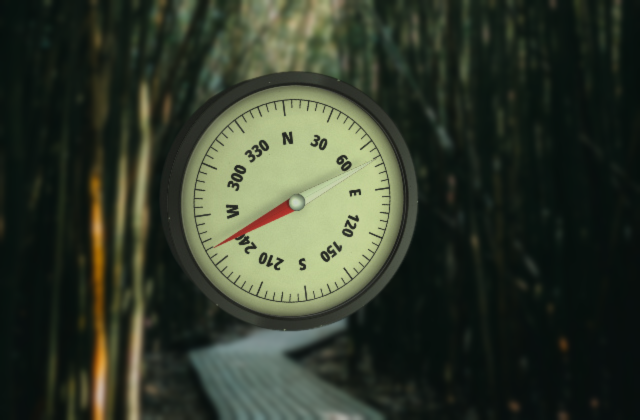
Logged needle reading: **250** °
